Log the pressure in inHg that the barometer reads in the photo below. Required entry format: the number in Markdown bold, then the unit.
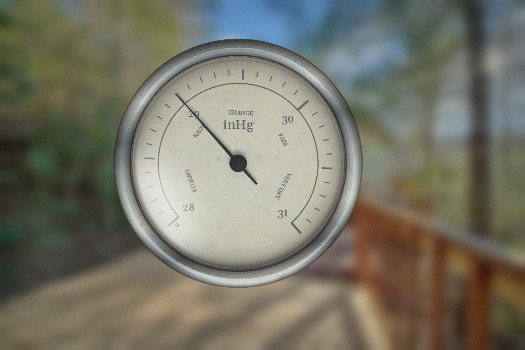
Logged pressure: **29** inHg
